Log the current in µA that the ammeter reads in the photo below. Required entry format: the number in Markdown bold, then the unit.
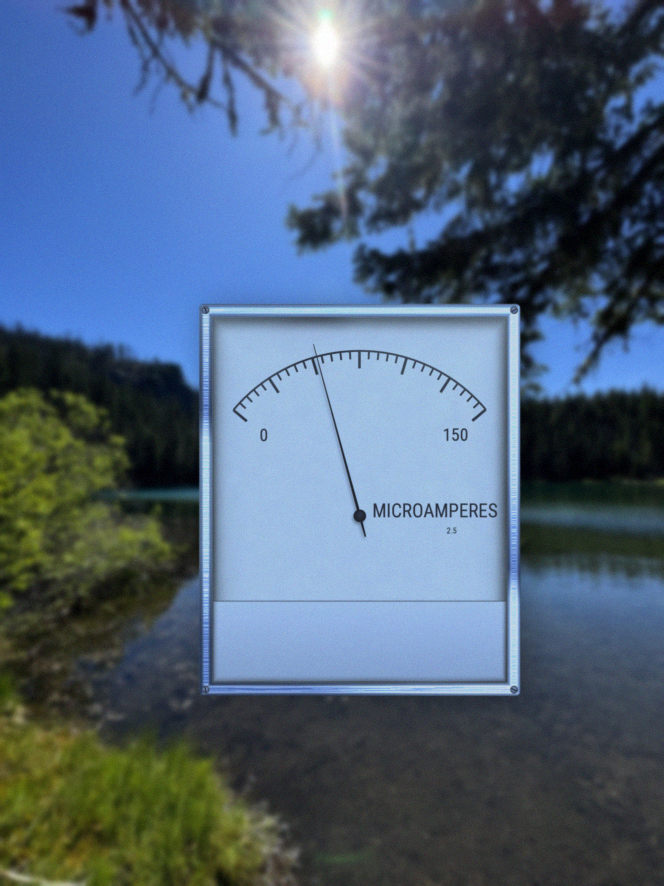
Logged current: **52.5** µA
